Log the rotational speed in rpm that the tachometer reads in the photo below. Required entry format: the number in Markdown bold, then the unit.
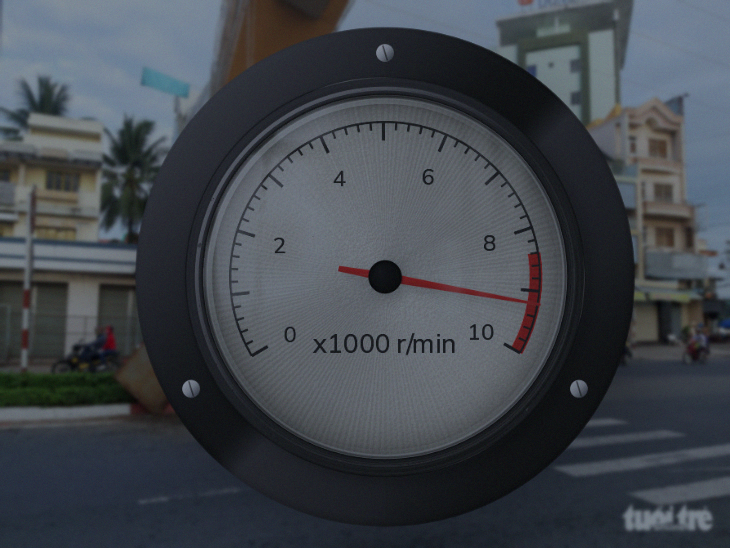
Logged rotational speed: **9200** rpm
